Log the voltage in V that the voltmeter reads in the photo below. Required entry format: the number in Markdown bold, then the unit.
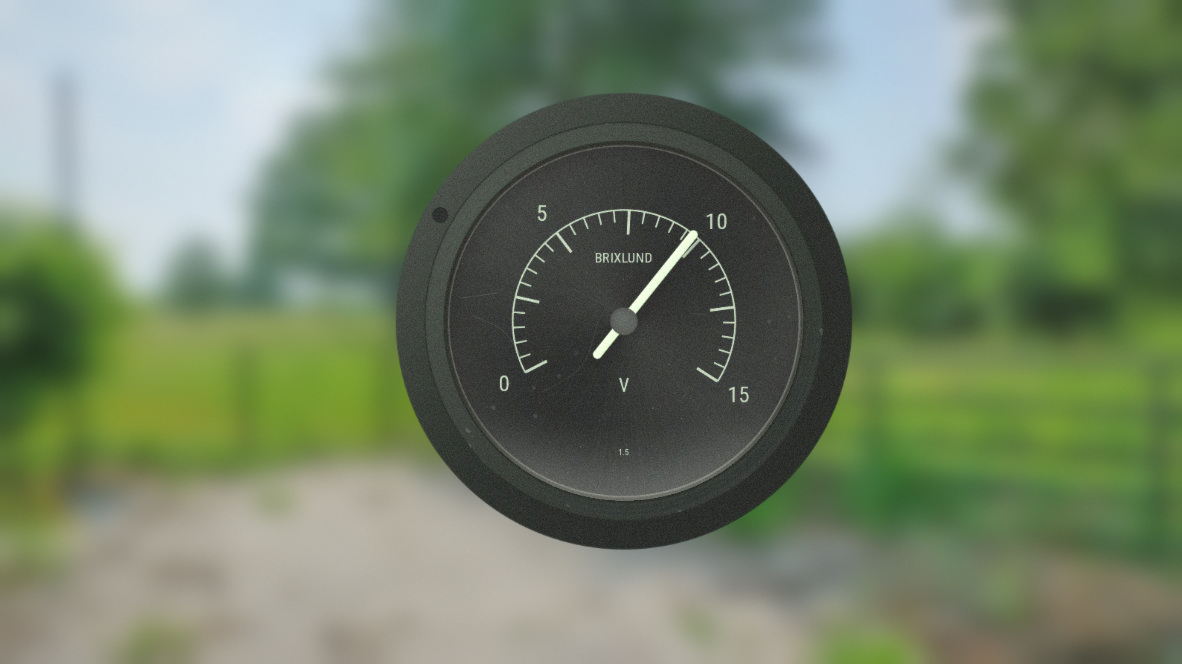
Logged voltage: **9.75** V
